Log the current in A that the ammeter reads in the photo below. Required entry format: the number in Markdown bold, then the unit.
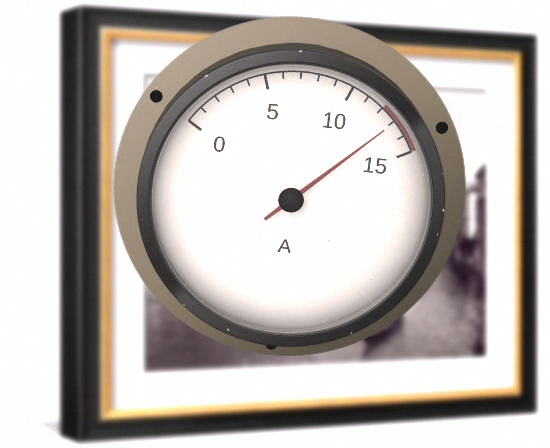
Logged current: **13** A
